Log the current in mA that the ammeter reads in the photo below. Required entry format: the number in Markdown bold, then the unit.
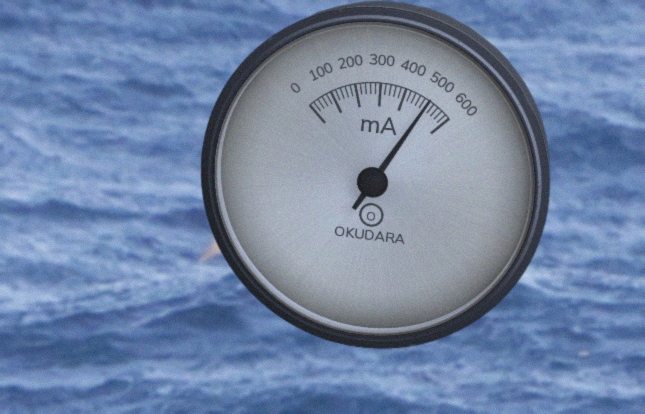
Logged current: **500** mA
